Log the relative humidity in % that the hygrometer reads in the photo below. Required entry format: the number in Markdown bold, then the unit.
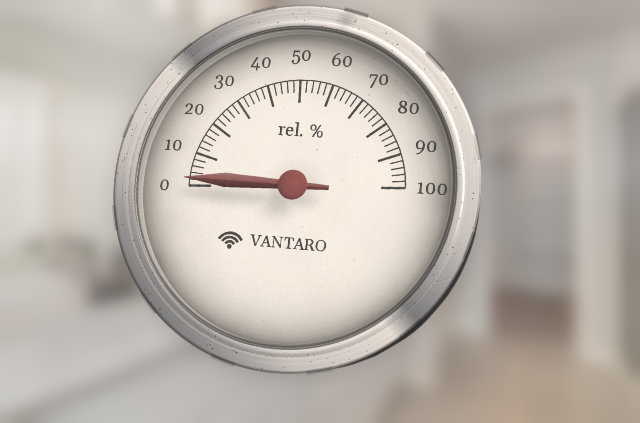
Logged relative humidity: **2** %
